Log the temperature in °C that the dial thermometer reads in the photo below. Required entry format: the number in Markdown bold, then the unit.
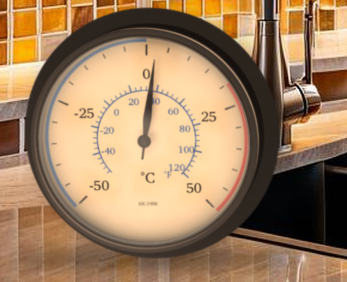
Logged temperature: **2.5** °C
